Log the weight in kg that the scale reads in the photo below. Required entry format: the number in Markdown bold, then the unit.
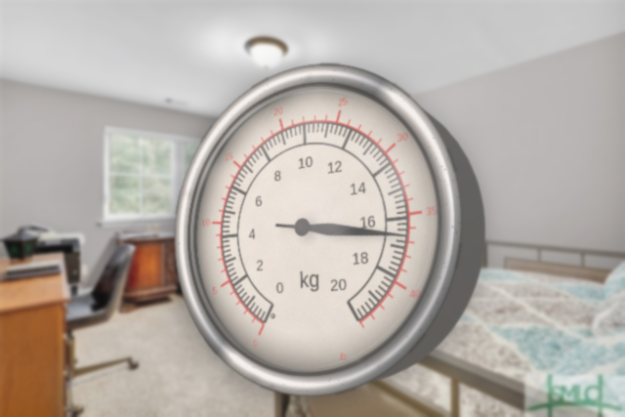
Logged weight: **16.6** kg
